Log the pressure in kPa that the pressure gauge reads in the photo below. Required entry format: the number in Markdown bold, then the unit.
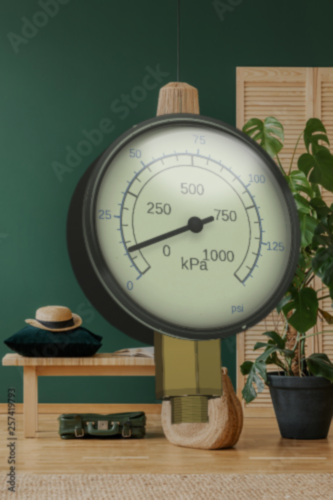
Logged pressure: **75** kPa
